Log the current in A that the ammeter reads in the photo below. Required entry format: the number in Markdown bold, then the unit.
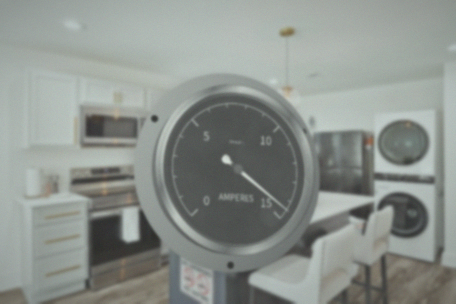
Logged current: **14.5** A
